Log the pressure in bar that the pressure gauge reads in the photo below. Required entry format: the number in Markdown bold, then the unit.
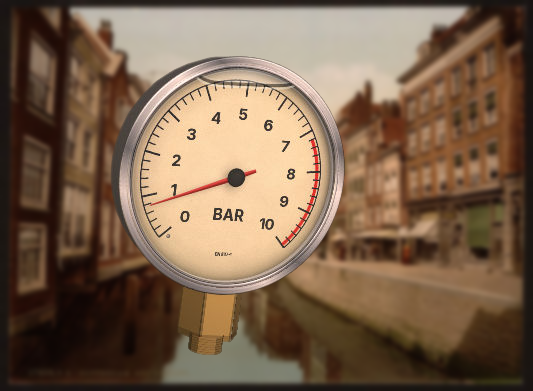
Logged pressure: **0.8** bar
